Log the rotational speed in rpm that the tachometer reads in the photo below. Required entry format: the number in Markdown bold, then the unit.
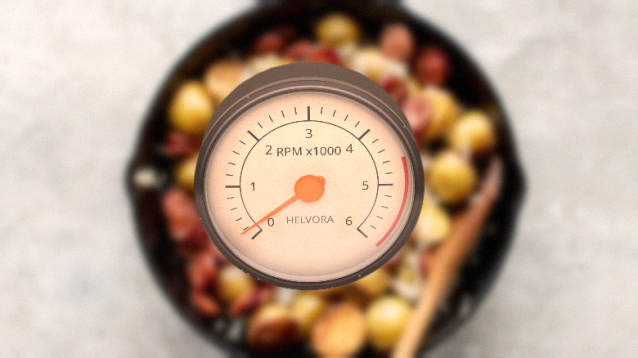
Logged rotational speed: **200** rpm
